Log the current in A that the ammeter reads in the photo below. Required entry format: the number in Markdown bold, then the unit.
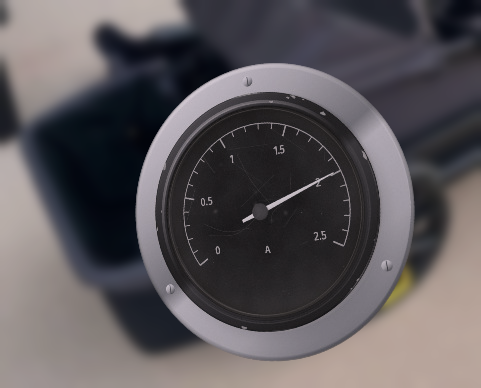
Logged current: **2** A
